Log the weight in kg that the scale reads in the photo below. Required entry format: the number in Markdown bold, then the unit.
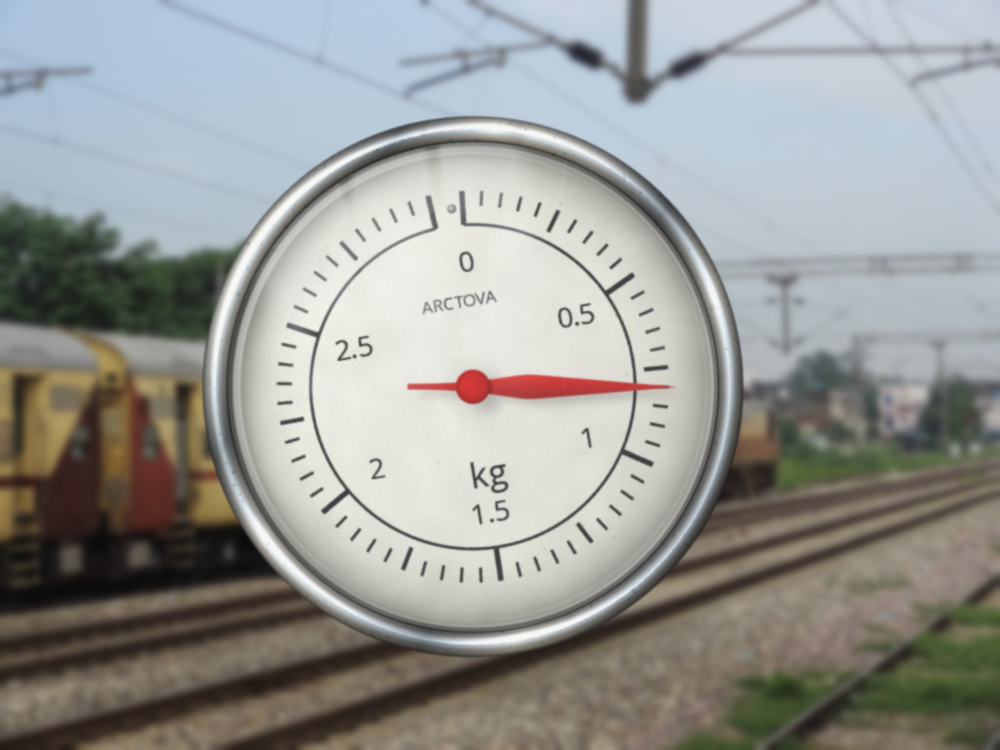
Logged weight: **0.8** kg
